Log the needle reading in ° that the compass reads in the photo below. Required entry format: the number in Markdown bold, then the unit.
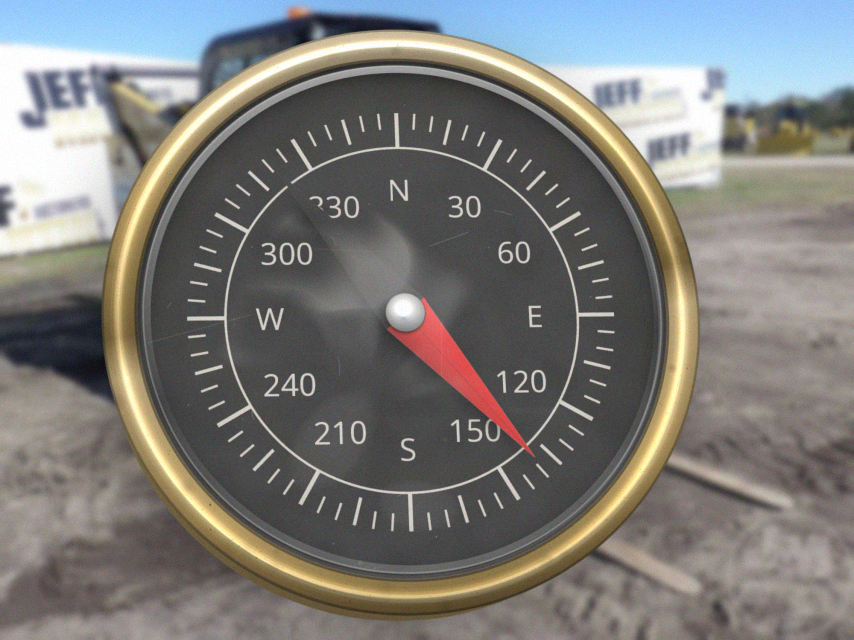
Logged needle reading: **140** °
